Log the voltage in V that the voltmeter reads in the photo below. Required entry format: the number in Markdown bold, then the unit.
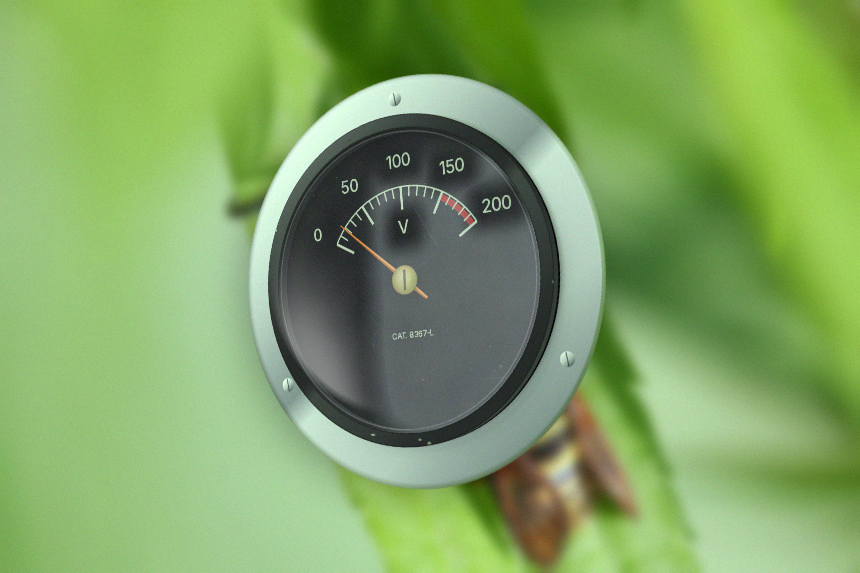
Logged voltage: **20** V
